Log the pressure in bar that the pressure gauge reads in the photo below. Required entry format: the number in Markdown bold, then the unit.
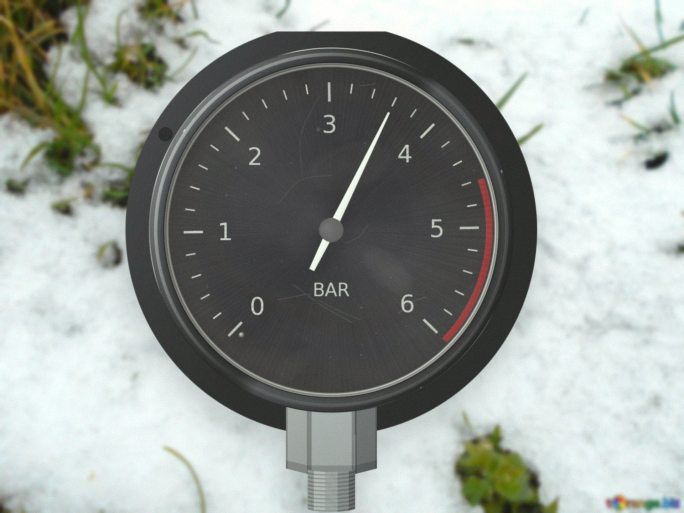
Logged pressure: **3.6** bar
